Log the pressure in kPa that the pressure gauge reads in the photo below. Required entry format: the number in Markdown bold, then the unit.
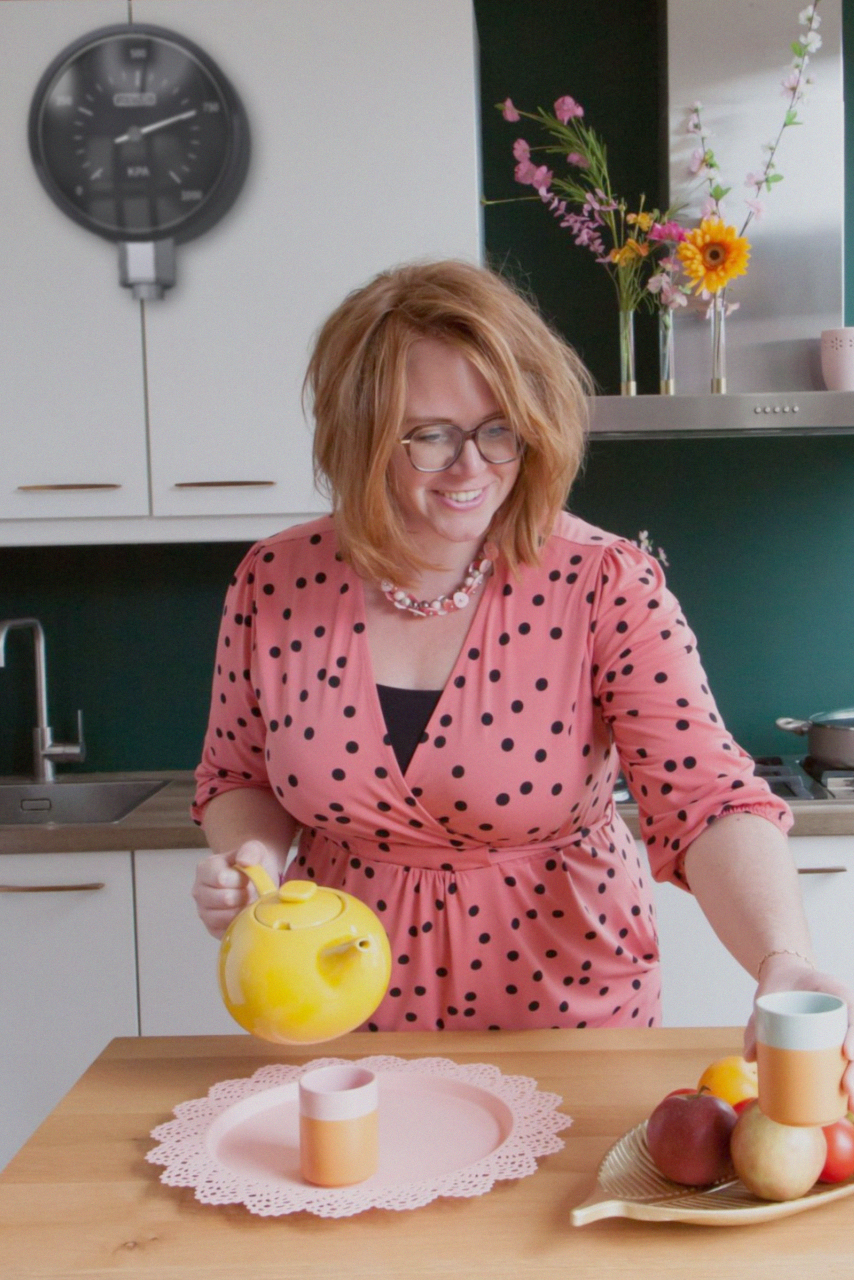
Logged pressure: **750** kPa
